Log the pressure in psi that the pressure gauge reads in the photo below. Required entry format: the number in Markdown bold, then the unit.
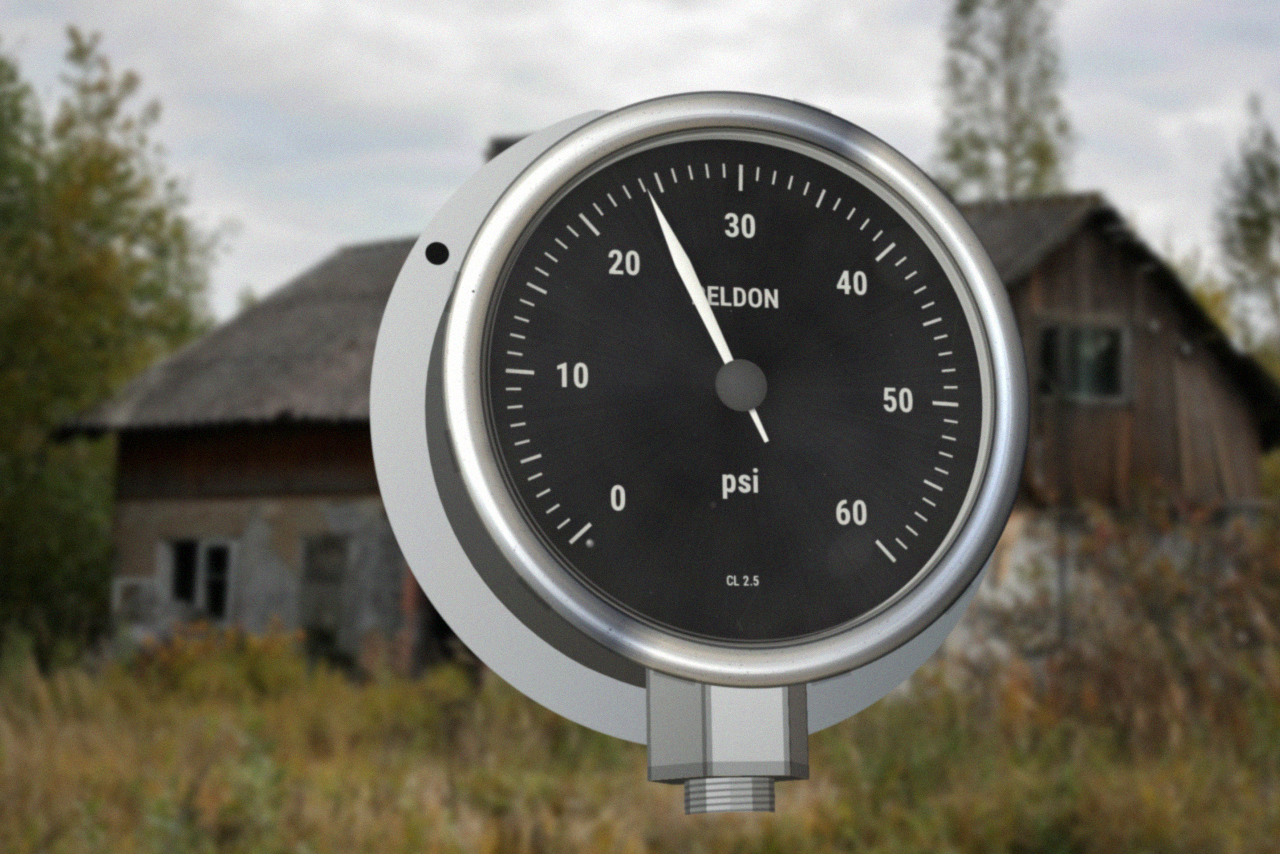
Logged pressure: **24** psi
